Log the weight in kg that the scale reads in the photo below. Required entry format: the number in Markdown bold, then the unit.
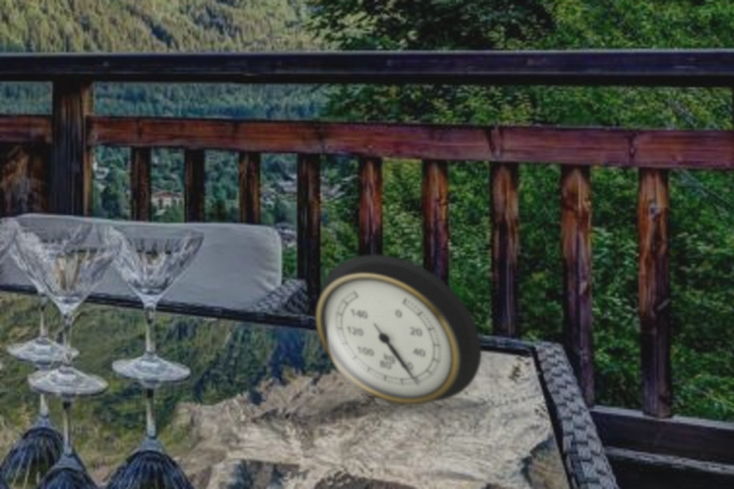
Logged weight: **60** kg
